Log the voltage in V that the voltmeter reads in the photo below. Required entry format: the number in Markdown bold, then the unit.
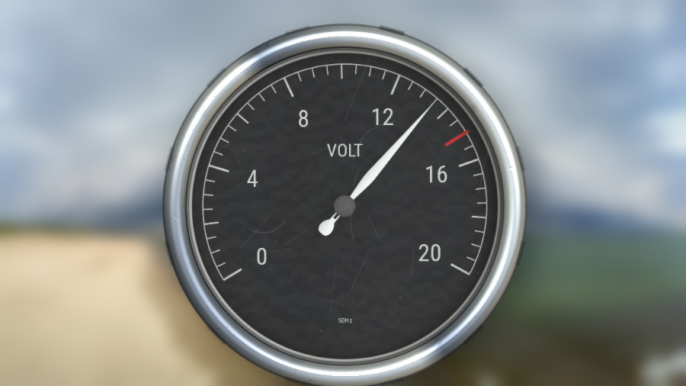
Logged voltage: **13.5** V
